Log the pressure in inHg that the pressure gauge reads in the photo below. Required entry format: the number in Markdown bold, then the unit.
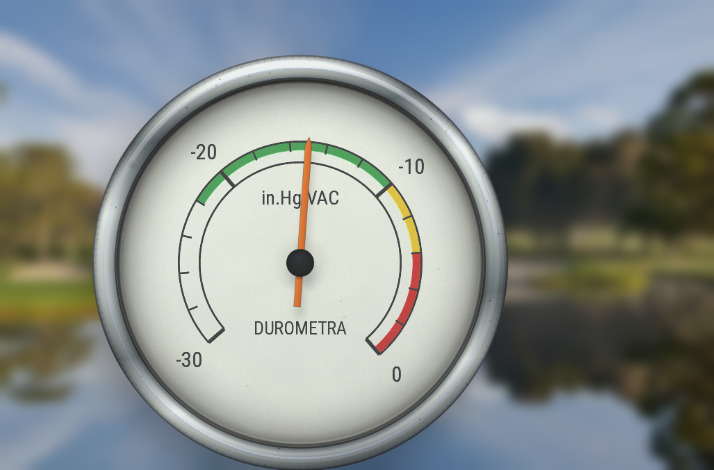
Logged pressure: **-15** inHg
